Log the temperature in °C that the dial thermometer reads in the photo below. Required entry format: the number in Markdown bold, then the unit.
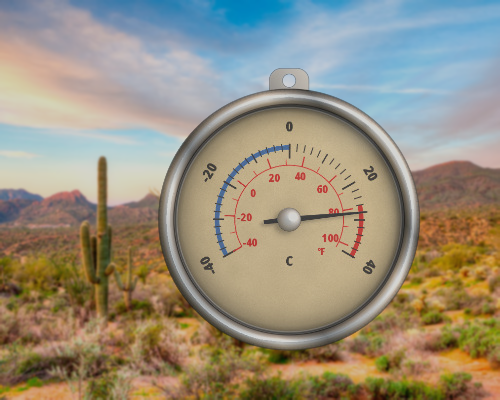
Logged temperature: **28** °C
